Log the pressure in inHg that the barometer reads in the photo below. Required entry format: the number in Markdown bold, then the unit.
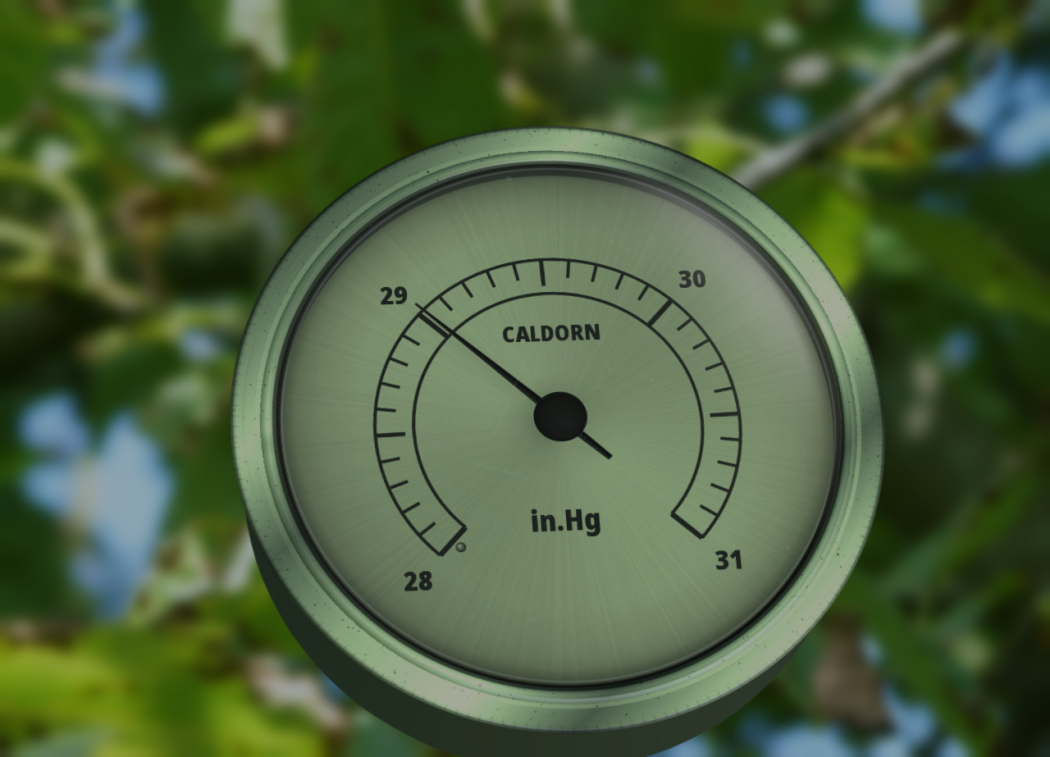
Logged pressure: **29** inHg
